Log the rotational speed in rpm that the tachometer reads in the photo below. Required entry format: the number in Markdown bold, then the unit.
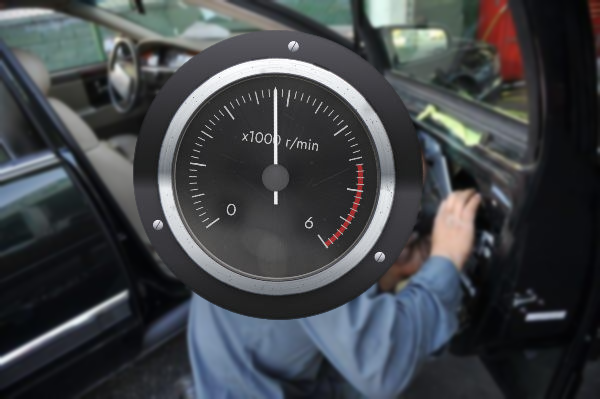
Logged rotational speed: **2800** rpm
